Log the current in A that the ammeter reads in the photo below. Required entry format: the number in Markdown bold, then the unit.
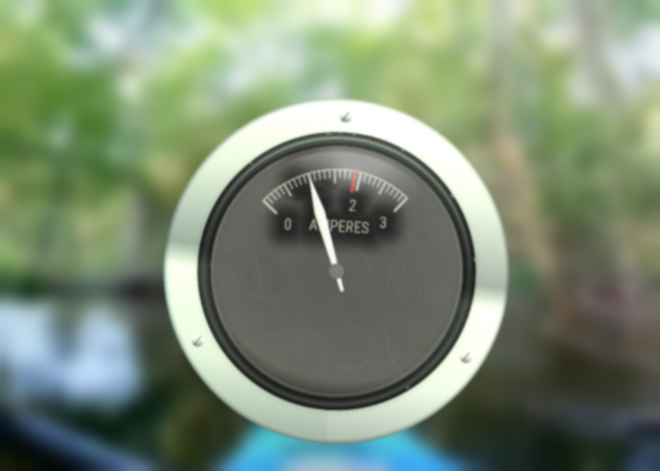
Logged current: **1** A
